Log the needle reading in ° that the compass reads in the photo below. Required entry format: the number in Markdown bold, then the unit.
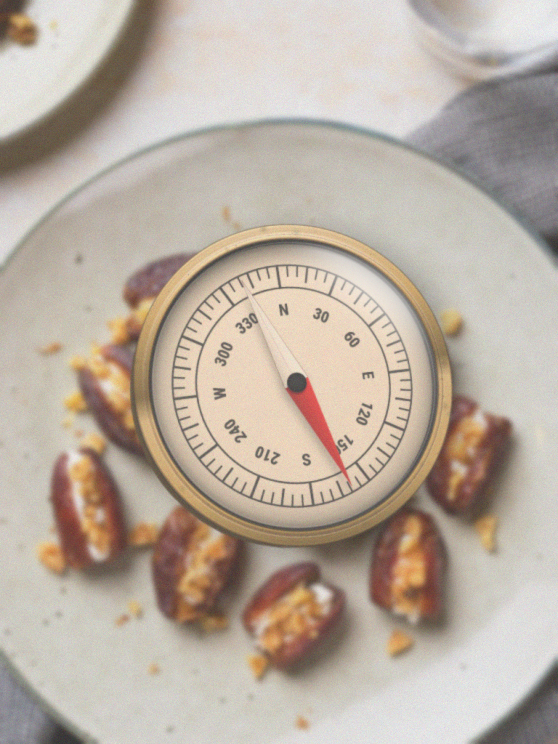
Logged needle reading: **160** °
